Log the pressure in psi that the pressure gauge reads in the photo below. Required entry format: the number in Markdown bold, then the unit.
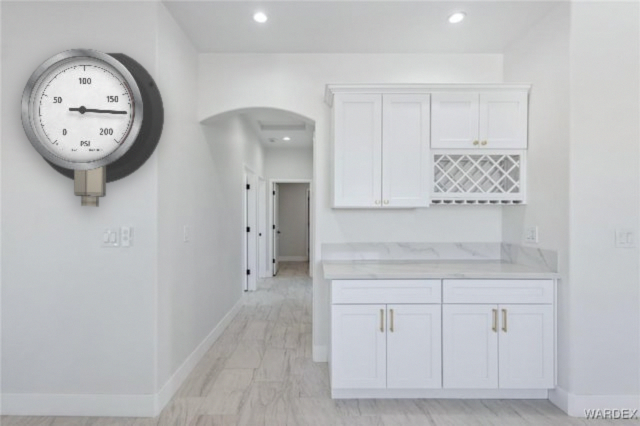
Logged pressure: **170** psi
